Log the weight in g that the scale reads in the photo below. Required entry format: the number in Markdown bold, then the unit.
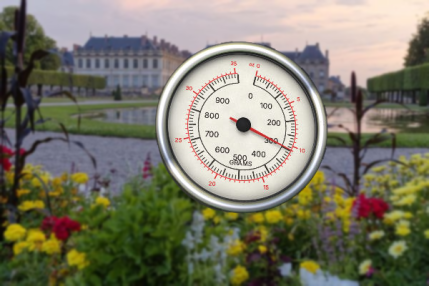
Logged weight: **300** g
